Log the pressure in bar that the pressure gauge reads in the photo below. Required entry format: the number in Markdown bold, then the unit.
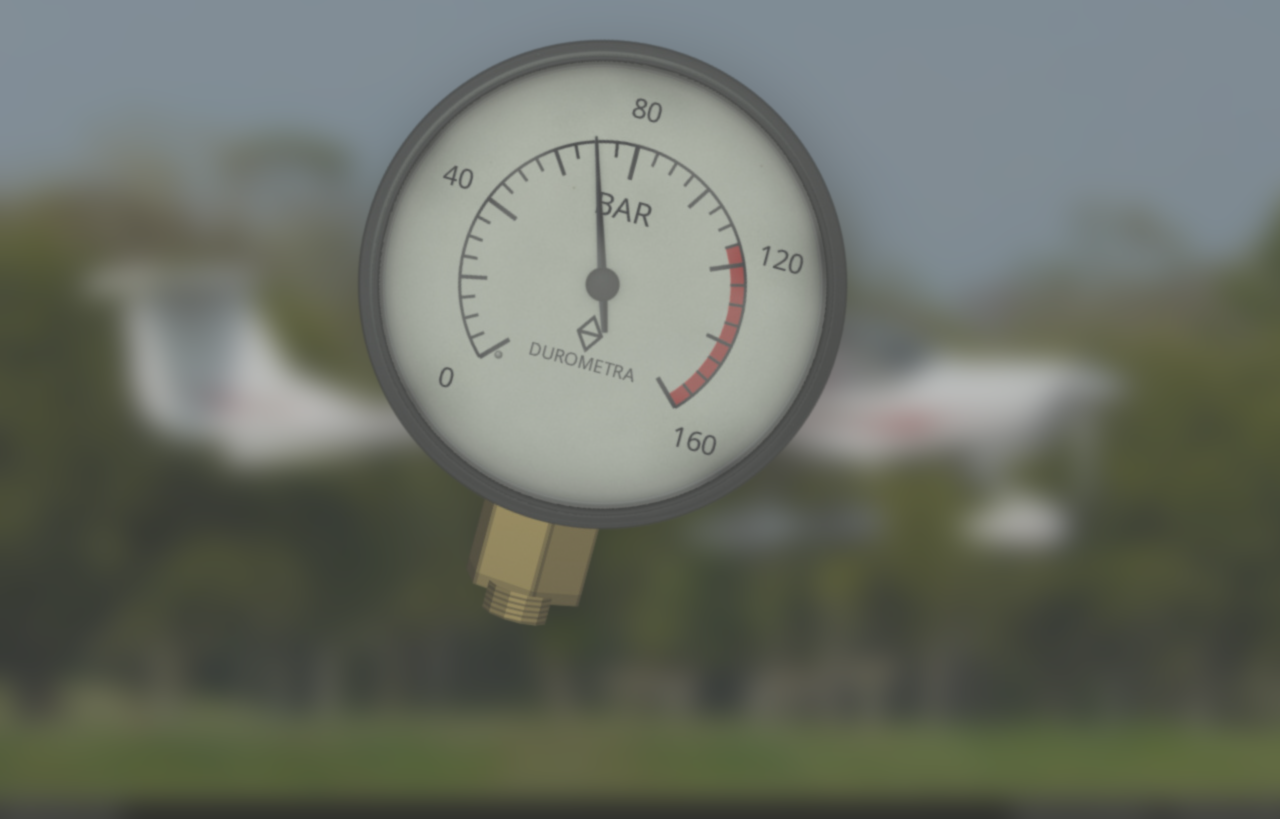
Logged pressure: **70** bar
